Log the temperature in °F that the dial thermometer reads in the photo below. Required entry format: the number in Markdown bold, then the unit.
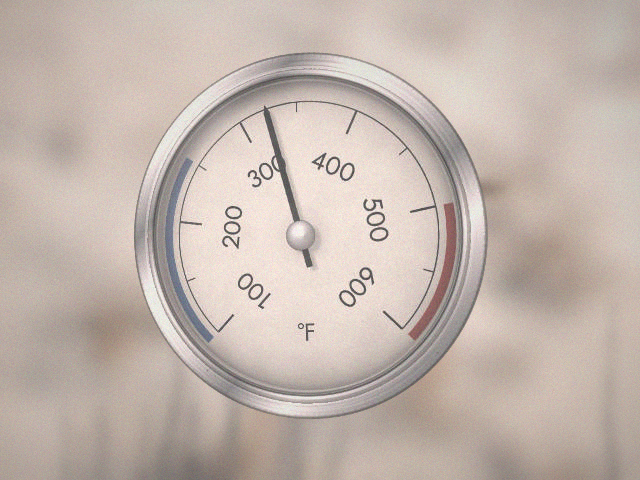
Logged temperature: **325** °F
